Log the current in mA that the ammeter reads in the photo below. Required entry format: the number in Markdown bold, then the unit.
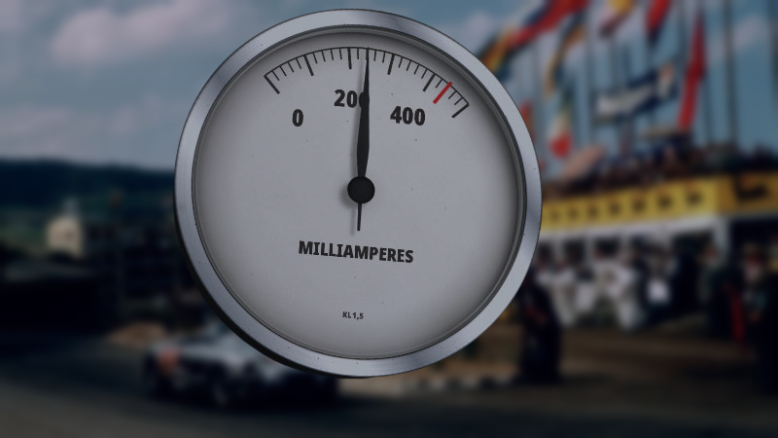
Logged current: **240** mA
